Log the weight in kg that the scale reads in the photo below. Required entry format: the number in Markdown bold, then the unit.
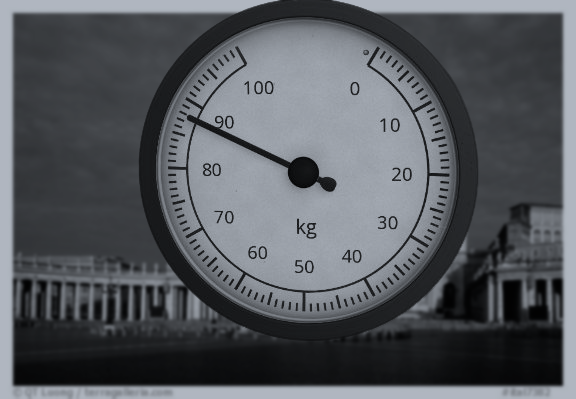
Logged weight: **88** kg
